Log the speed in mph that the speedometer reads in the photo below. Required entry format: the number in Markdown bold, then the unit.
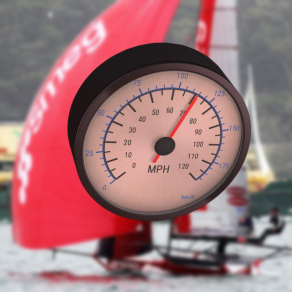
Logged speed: **70** mph
